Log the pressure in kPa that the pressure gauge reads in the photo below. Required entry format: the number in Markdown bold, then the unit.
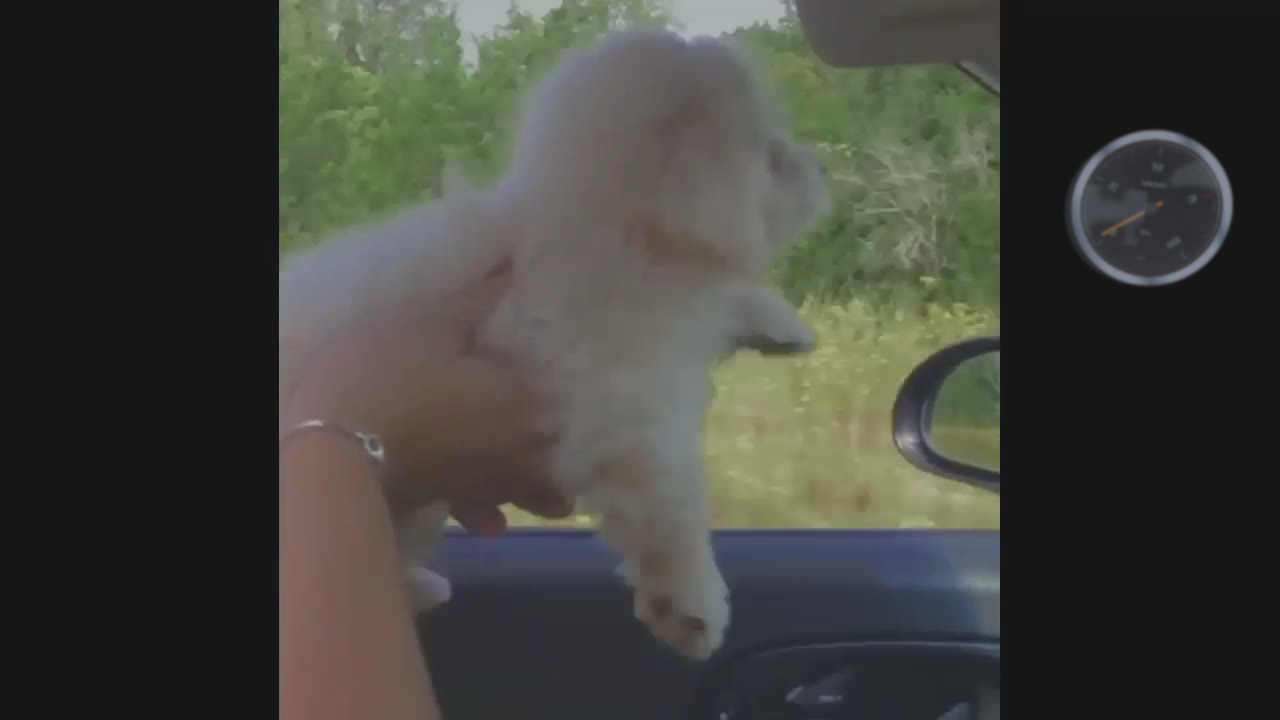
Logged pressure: **2.5** kPa
